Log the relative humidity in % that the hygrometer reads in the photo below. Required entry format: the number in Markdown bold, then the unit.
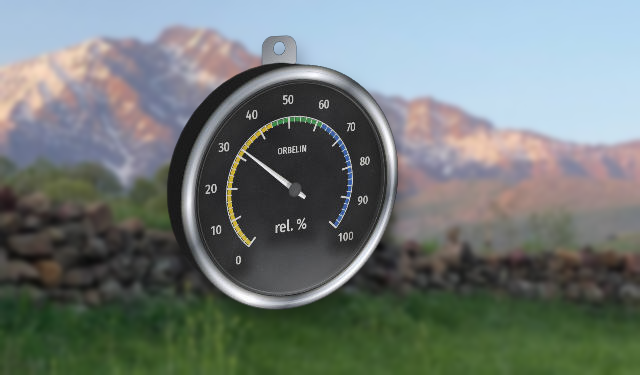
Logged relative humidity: **32** %
